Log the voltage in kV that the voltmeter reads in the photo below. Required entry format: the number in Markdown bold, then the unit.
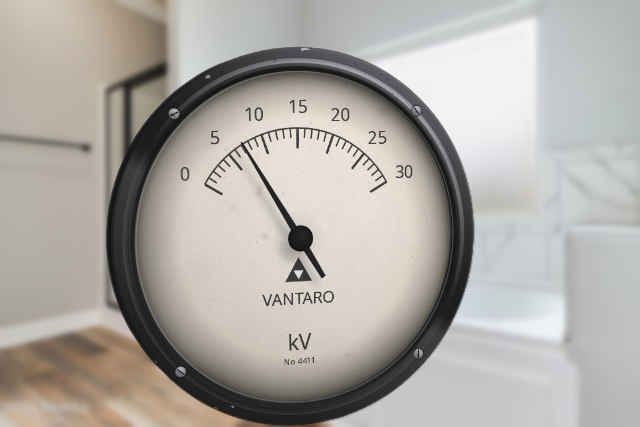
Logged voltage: **7** kV
